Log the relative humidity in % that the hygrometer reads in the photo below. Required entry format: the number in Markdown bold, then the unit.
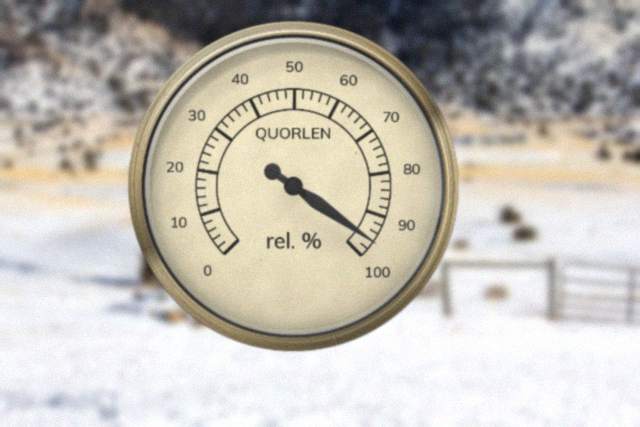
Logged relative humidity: **96** %
